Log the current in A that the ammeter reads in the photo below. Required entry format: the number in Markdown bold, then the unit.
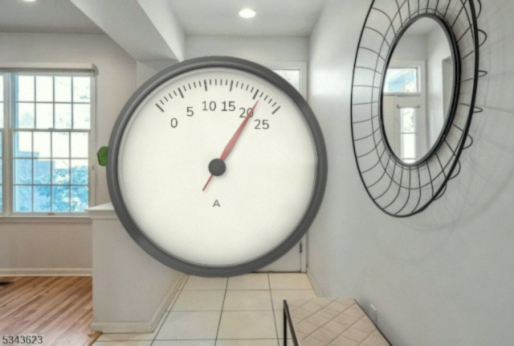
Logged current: **21** A
